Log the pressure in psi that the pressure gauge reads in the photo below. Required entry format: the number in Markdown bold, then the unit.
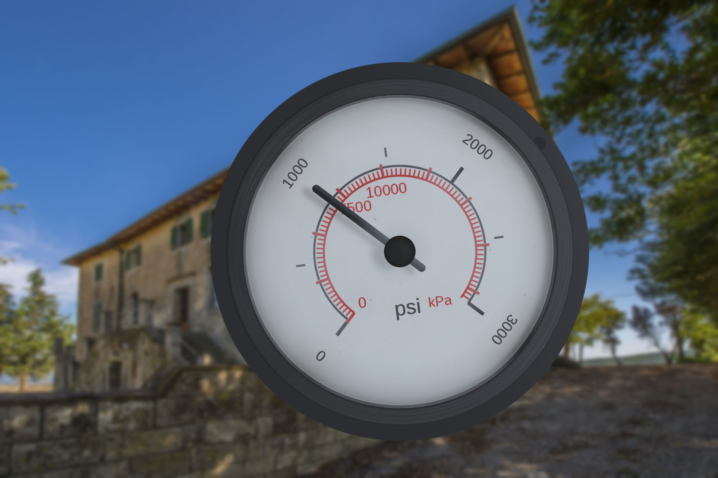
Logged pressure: **1000** psi
